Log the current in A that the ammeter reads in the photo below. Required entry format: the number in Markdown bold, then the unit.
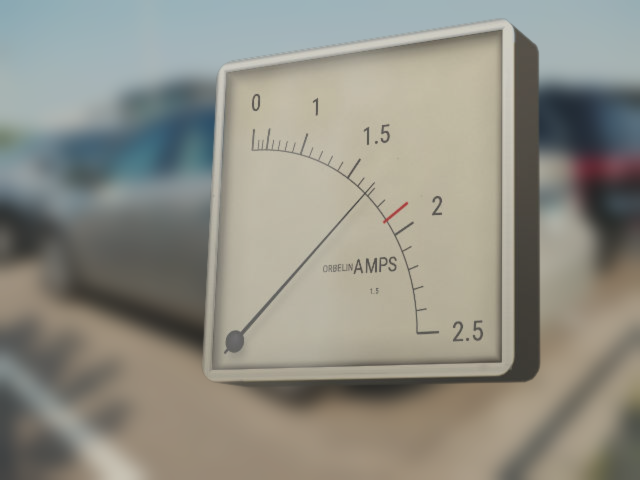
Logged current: **1.7** A
